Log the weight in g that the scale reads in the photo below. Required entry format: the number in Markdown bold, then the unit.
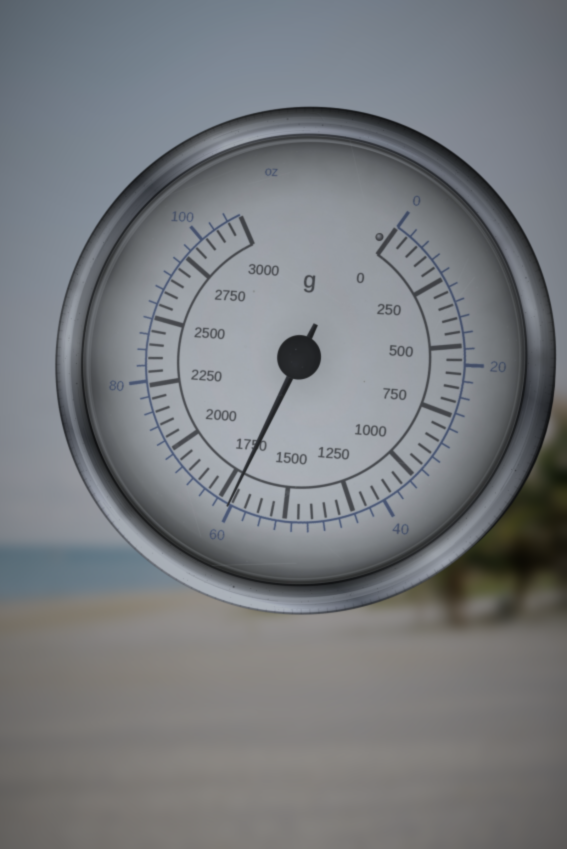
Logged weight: **1700** g
